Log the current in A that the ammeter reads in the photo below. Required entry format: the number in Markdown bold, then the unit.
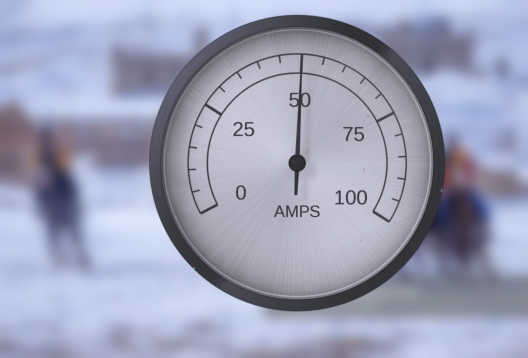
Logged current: **50** A
